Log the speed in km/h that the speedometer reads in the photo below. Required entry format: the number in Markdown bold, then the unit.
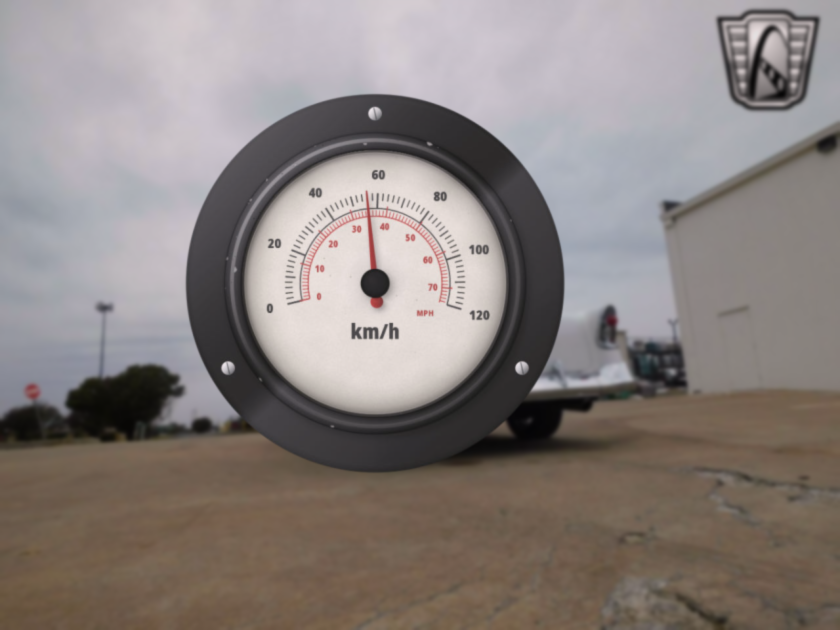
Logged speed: **56** km/h
